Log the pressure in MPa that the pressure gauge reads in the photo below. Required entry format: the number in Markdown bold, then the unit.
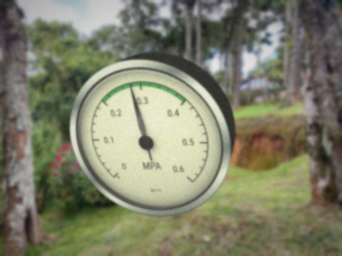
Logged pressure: **0.28** MPa
